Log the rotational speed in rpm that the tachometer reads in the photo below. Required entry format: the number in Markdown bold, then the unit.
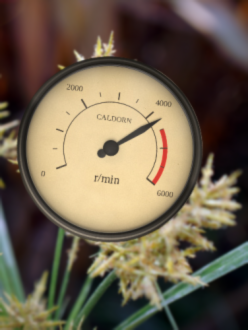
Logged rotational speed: **4250** rpm
